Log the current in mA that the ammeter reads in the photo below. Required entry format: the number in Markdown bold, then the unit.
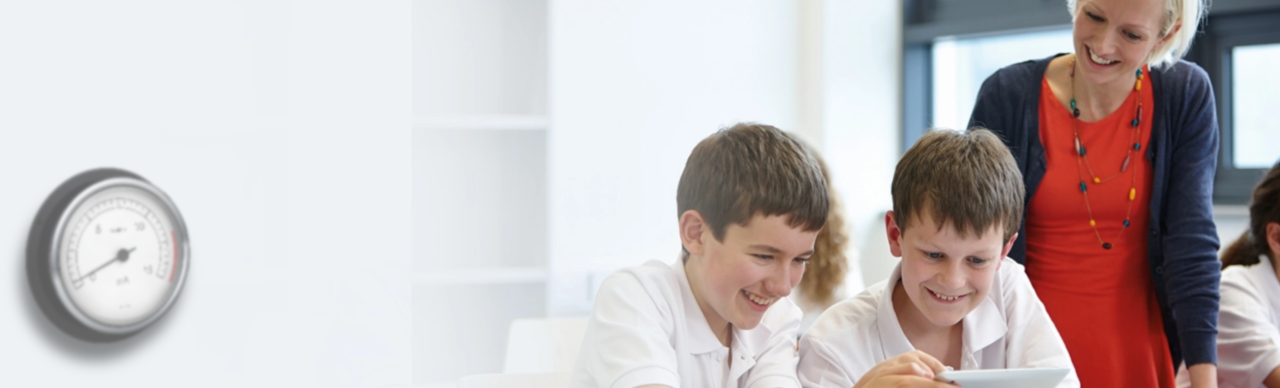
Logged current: **0.5** mA
